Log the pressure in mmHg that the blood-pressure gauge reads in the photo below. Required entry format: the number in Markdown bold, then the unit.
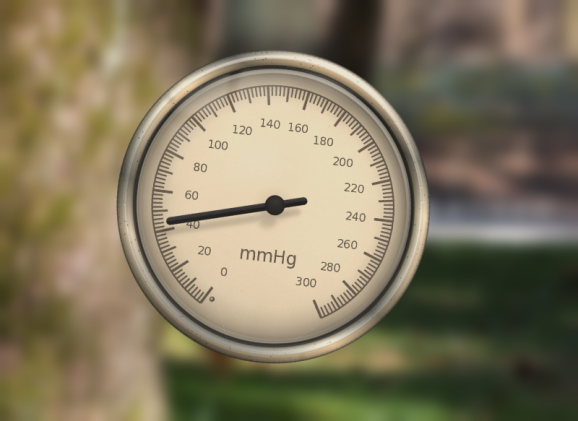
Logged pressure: **44** mmHg
